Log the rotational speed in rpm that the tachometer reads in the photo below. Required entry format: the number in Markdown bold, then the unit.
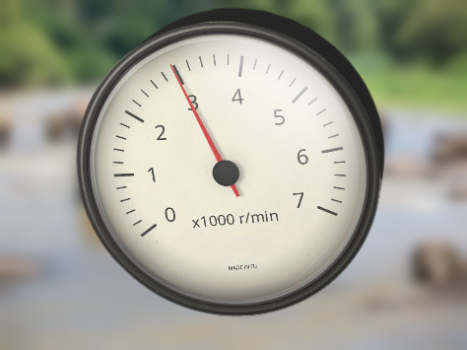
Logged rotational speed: **3000** rpm
